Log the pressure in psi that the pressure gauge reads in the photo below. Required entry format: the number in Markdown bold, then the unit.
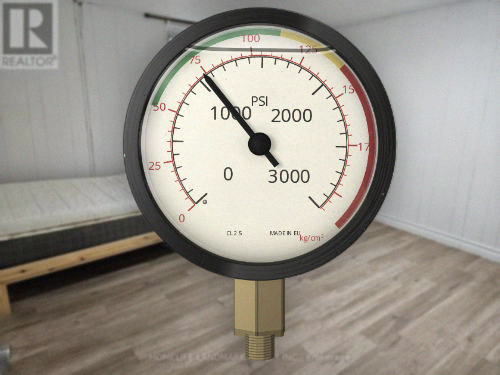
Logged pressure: **1050** psi
